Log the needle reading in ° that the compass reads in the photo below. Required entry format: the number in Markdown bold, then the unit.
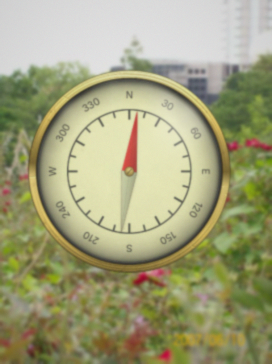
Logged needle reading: **7.5** °
